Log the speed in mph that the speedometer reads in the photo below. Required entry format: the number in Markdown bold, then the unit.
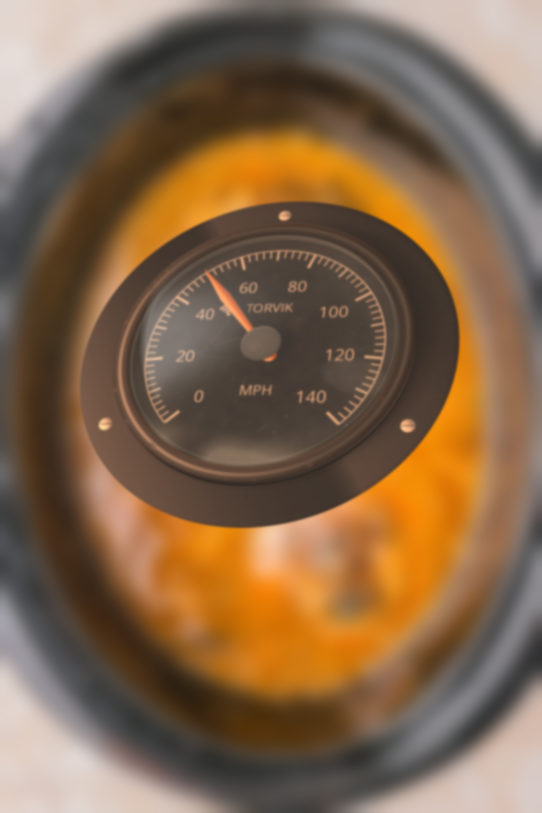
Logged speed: **50** mph
